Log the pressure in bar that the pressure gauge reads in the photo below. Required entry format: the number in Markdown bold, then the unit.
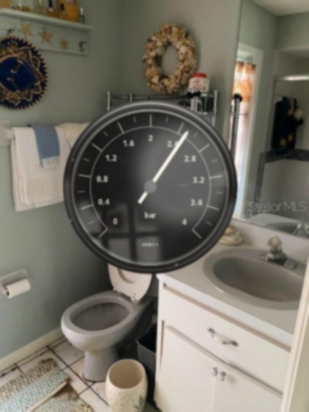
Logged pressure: **2.5** bar
